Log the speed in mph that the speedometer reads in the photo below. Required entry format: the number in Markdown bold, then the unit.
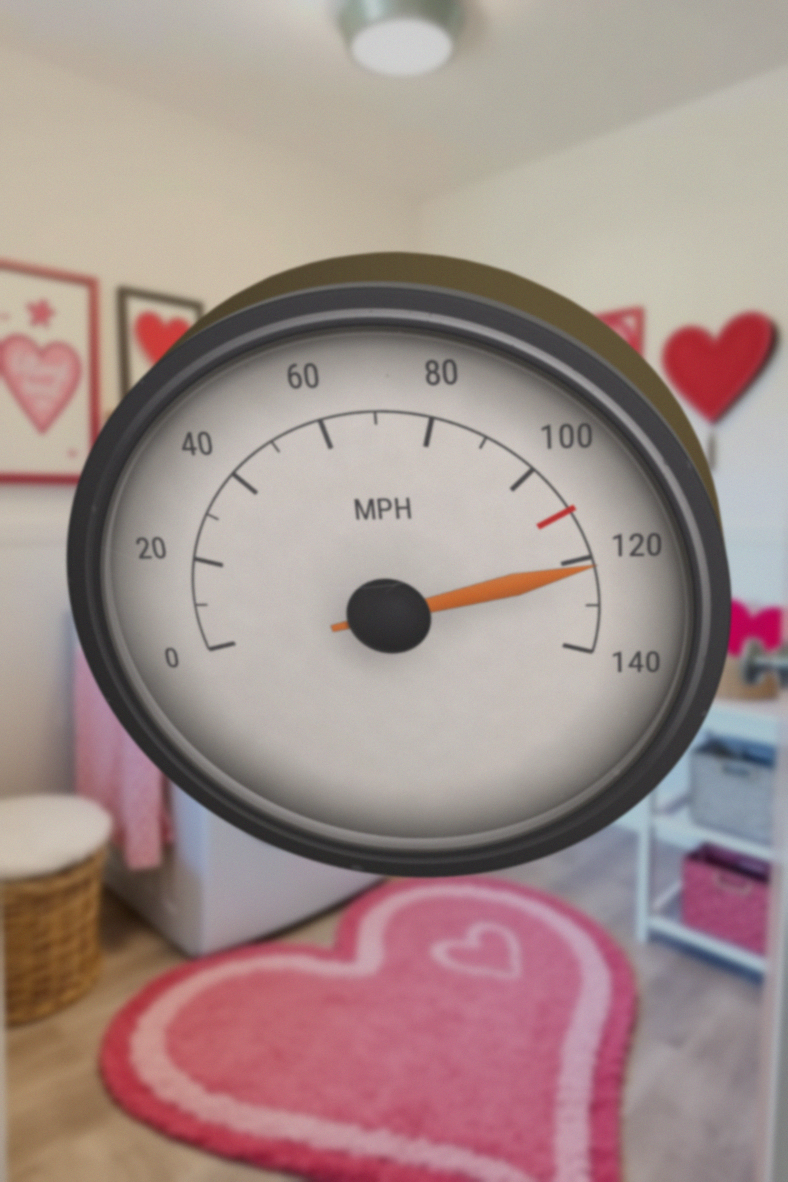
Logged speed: **120** mph
